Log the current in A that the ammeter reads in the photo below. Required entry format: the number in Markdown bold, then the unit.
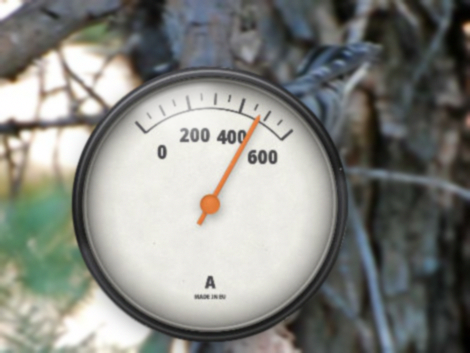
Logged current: **475** A
